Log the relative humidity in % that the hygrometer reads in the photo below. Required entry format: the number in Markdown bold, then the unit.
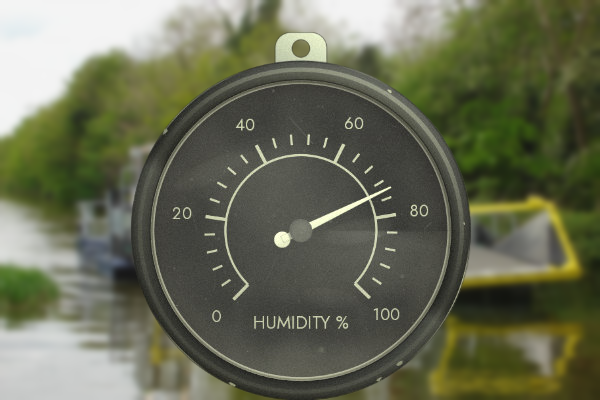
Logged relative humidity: **74** %
